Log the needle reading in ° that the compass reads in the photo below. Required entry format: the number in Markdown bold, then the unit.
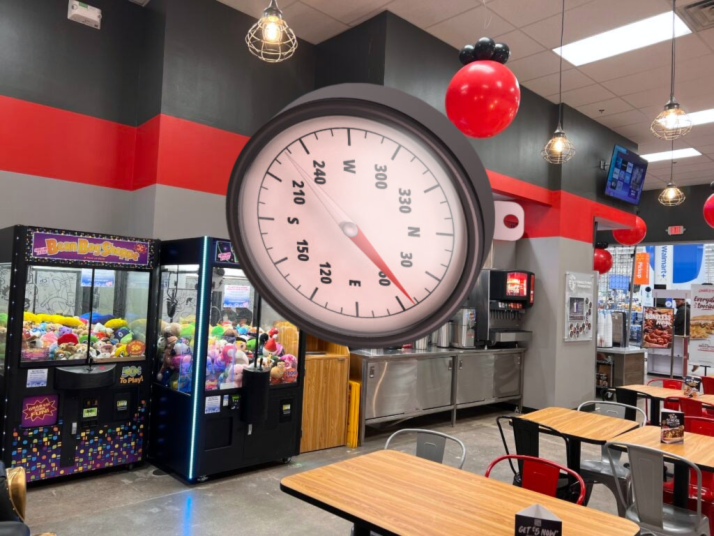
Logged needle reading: **50** °
